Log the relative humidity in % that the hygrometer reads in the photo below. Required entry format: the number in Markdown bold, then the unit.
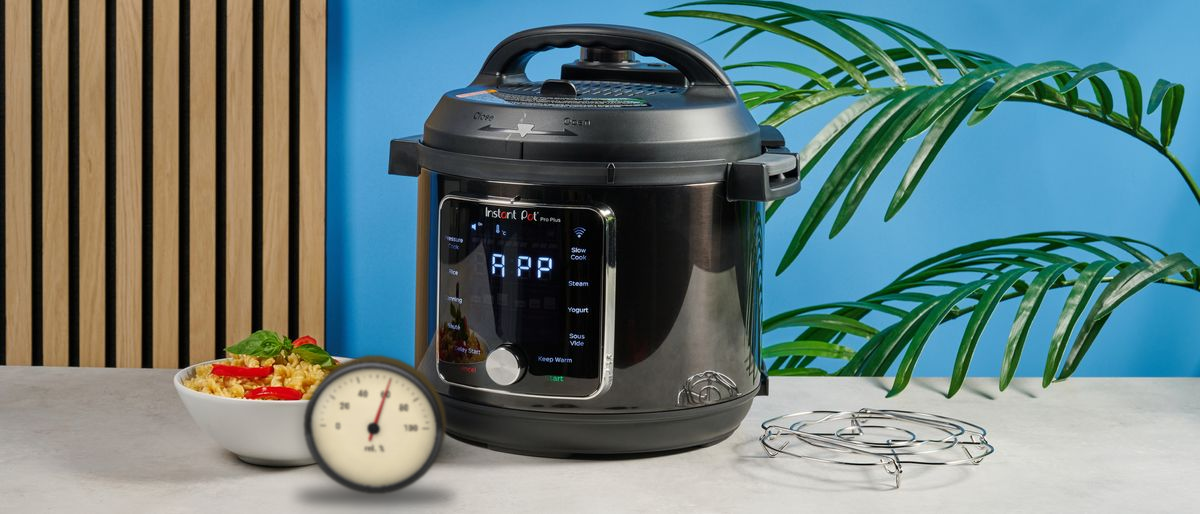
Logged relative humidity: **60** %
